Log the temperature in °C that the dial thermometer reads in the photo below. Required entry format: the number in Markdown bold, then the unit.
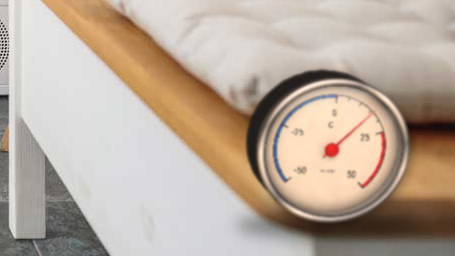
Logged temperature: **15** °C
